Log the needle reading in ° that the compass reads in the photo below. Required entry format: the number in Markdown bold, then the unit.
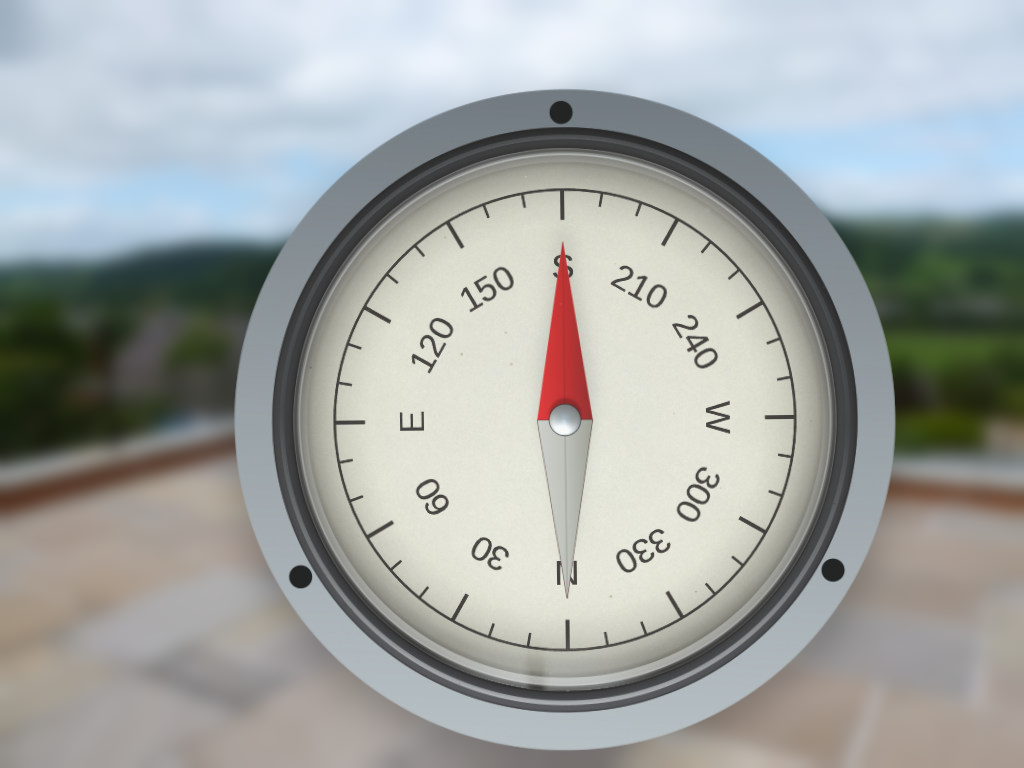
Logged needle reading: **180** °
